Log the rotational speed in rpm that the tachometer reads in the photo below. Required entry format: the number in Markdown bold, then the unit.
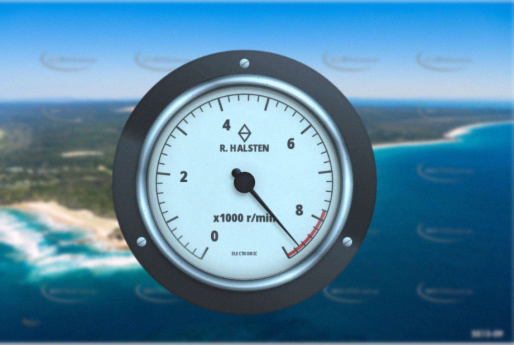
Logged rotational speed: **8700** rpm
